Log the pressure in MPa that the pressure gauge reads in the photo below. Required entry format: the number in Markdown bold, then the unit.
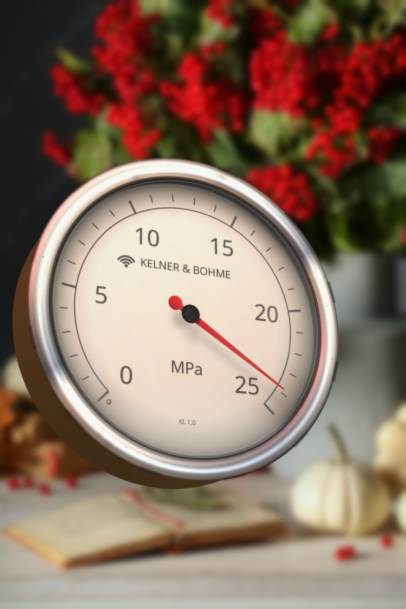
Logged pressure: **24** MPa
